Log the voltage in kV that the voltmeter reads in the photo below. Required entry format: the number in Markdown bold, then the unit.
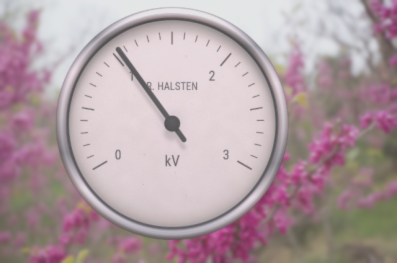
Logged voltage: **1.05** kV
